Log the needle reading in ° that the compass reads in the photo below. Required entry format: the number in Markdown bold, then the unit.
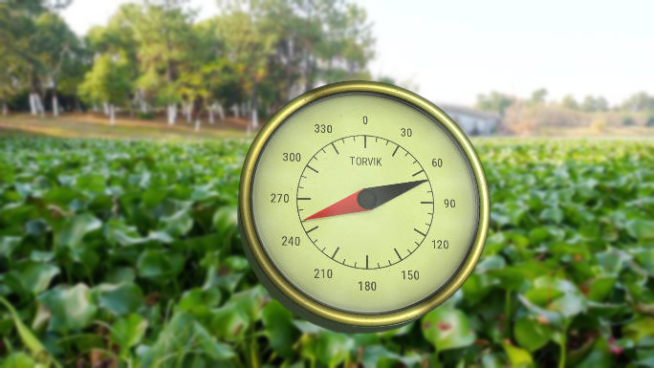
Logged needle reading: **250** °
